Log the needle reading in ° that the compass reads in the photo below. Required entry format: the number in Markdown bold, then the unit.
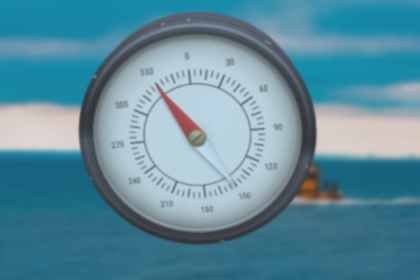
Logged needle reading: **330** °
